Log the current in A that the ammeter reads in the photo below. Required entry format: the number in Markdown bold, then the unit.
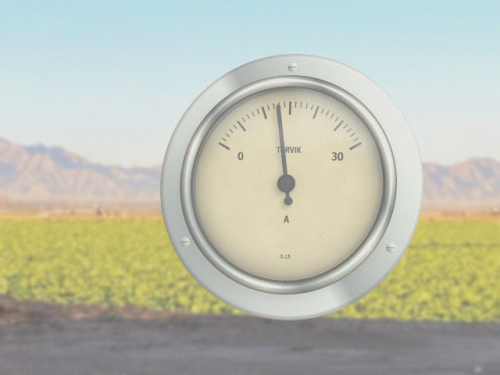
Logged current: **13** A
